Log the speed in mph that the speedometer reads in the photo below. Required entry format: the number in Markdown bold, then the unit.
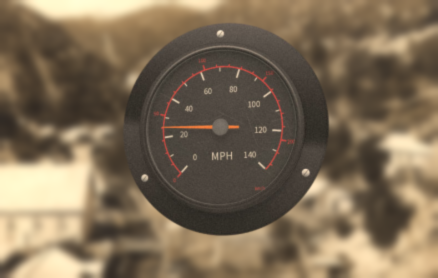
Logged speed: **25** mph
